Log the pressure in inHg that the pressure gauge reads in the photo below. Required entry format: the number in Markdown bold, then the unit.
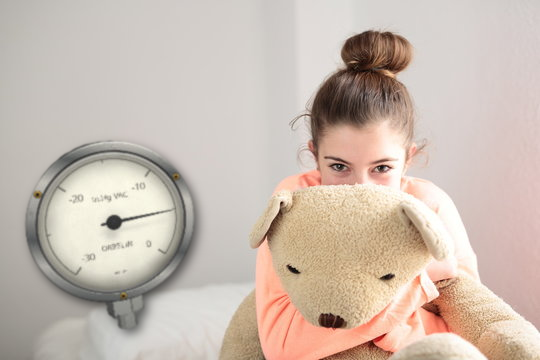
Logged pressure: **-5** inHg
